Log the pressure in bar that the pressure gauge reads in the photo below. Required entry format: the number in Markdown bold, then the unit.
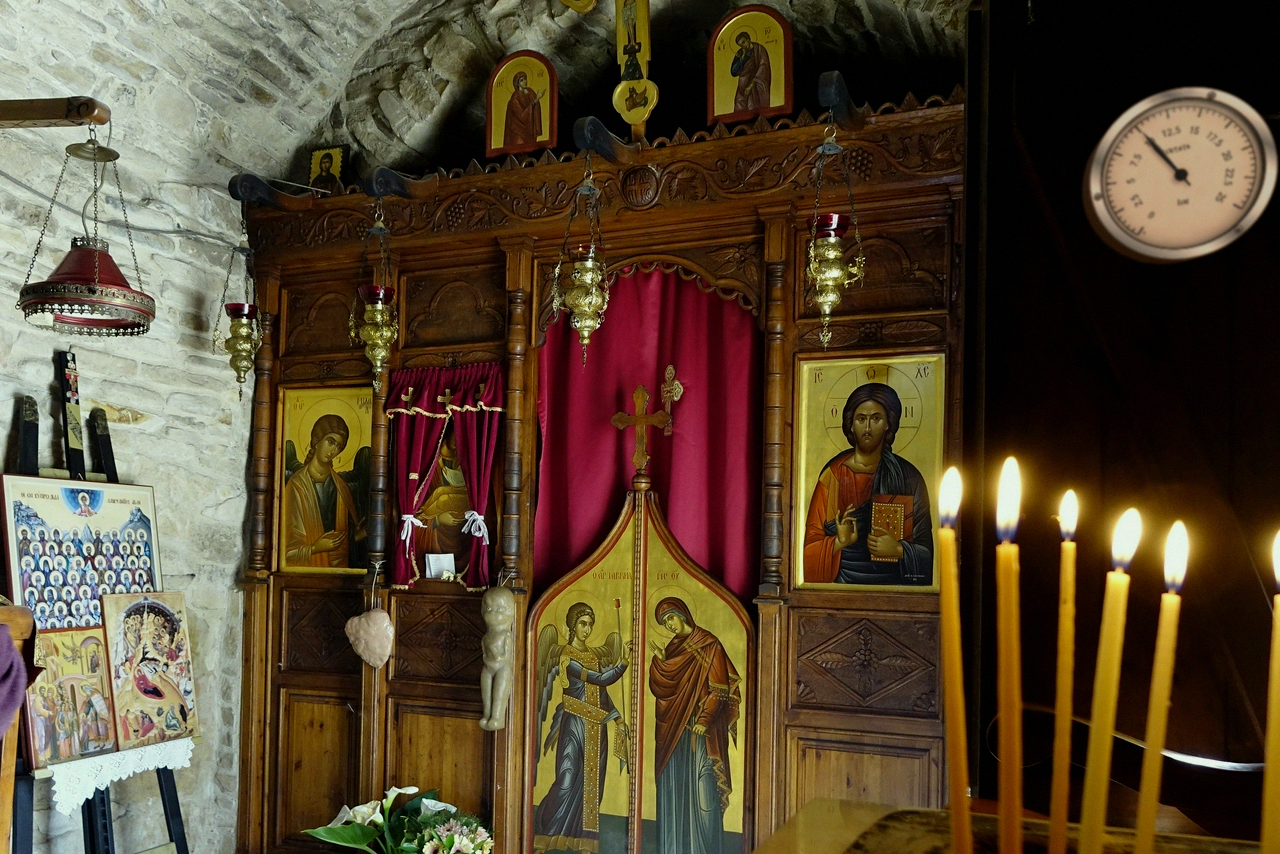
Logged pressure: **10** bar
